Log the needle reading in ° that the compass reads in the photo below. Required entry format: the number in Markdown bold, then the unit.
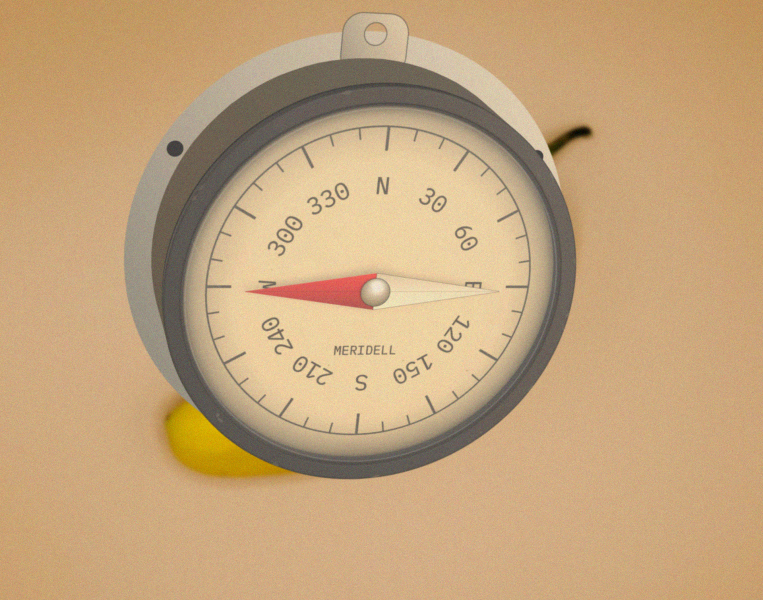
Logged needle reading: **270** °
